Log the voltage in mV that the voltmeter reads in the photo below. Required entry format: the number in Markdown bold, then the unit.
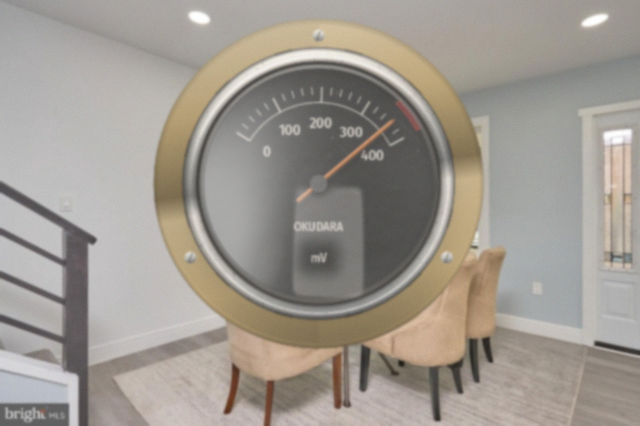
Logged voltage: **360** mV
